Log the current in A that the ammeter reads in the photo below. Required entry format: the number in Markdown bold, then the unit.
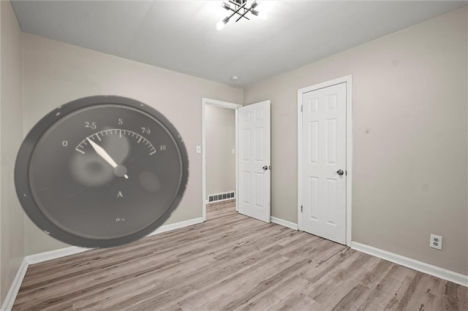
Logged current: **1.5** A
